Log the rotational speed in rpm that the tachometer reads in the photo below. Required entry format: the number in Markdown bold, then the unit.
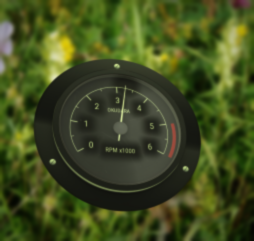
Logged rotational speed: **3250** rpm
